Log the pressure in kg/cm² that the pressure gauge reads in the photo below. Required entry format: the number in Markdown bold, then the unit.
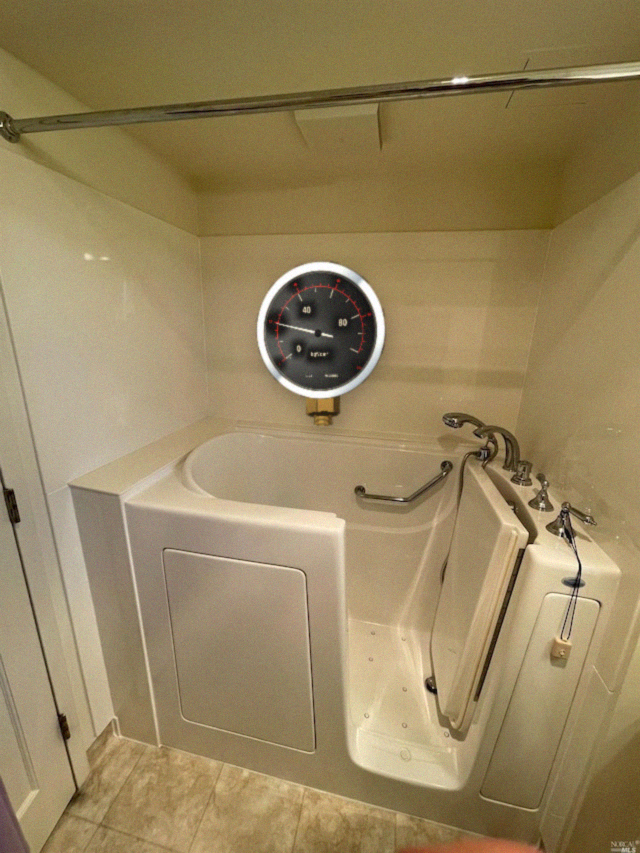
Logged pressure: **20** kg/cm²
